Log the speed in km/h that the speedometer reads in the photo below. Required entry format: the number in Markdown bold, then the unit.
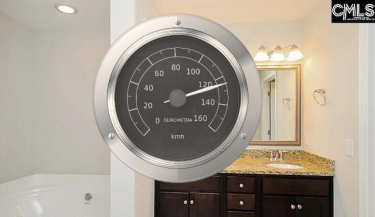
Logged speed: **125** km/h
